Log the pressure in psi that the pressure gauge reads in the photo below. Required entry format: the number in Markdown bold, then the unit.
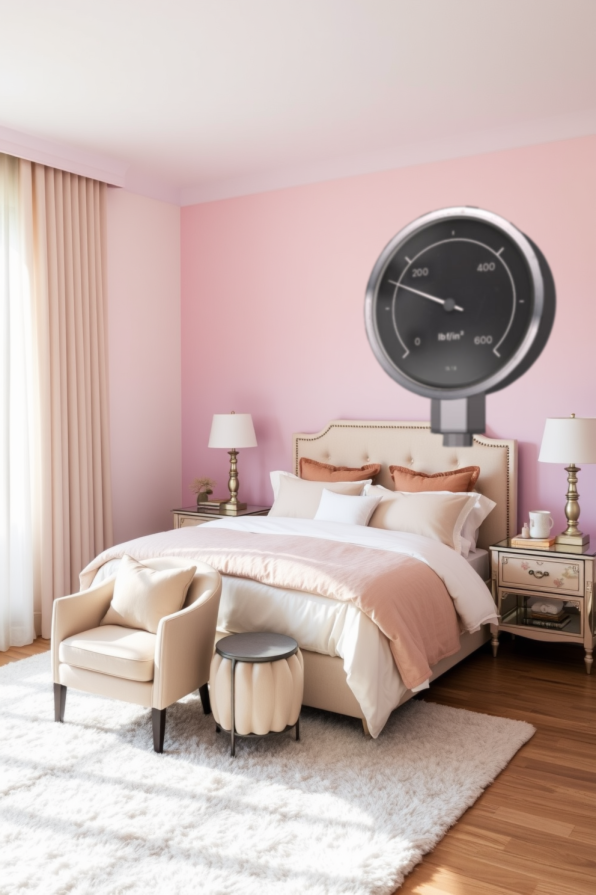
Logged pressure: **150** psi
